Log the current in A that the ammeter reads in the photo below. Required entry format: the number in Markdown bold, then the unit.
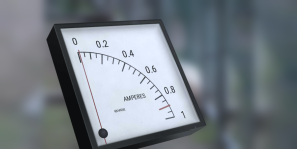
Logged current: **0** A
